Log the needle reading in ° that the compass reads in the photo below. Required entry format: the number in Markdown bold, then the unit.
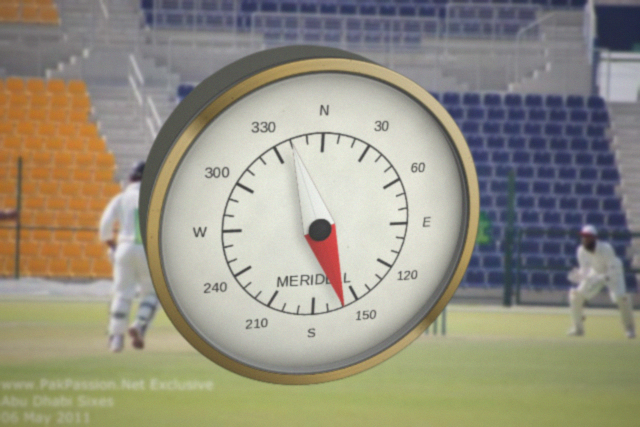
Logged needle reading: **160** °
